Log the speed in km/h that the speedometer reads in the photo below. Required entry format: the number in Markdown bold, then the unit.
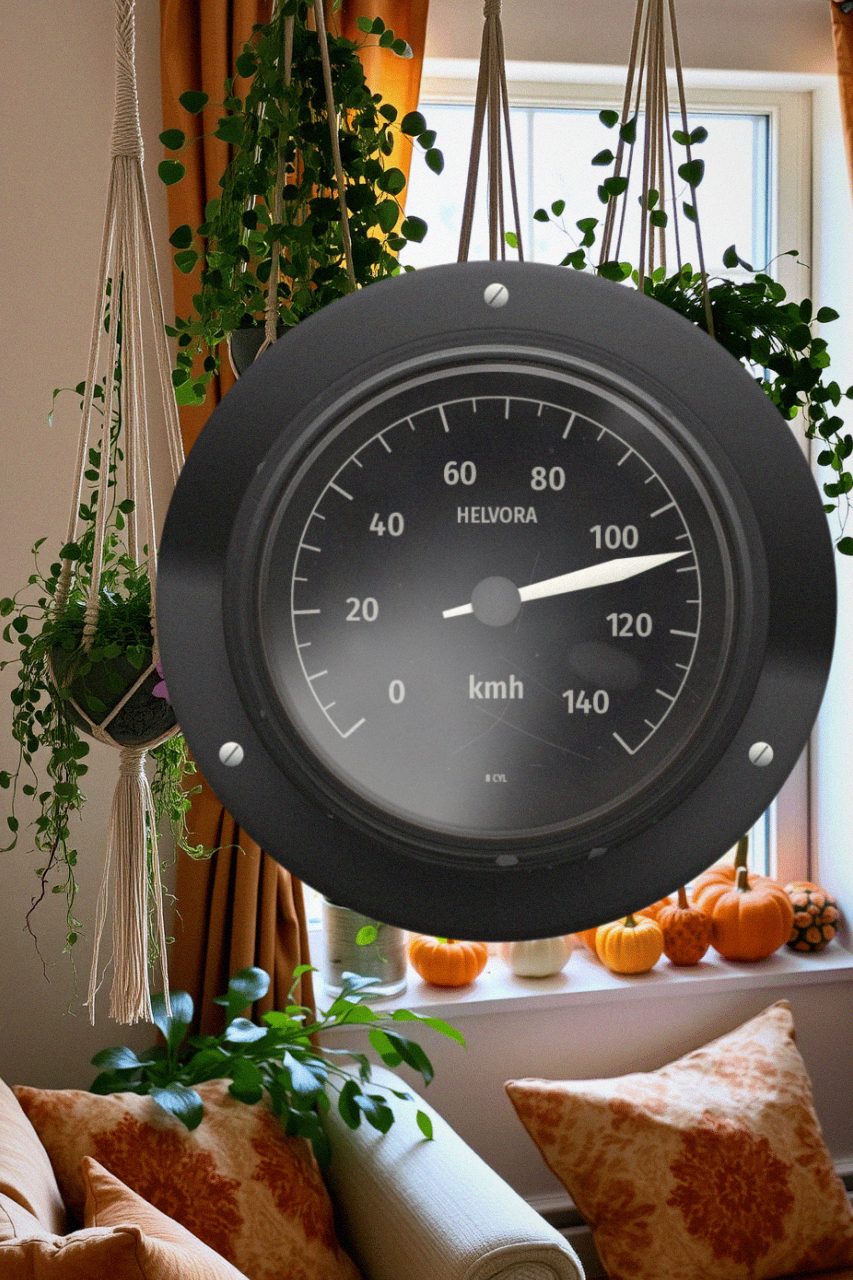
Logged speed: **107.5** km/h
